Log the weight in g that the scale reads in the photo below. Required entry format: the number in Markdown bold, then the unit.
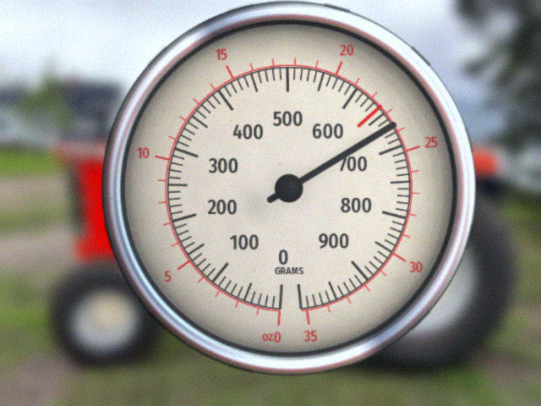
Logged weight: **670** g
